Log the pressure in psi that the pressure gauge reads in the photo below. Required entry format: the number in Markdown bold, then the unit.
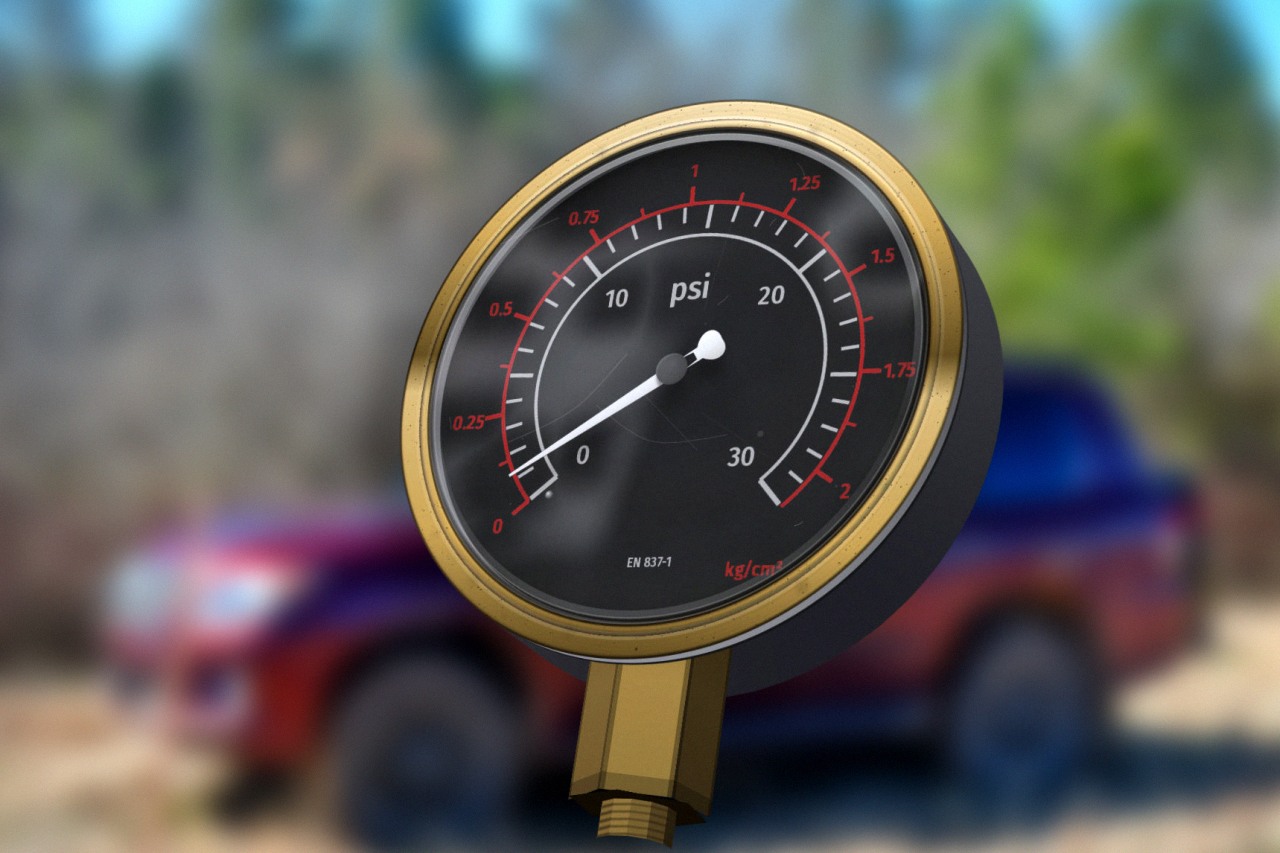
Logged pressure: **1** psi
